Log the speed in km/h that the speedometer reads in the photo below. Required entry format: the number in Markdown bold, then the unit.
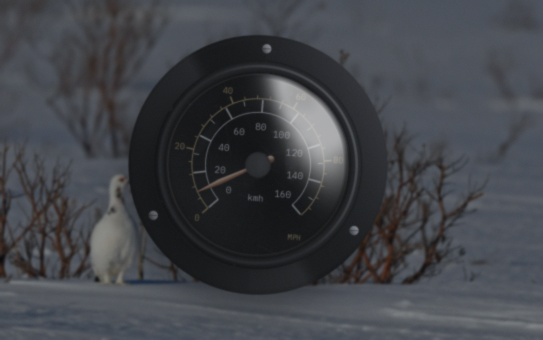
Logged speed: **10** km/h
